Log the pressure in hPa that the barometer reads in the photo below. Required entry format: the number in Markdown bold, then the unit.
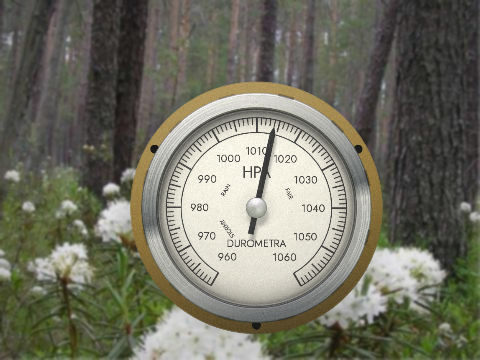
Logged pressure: **1014** hPa
